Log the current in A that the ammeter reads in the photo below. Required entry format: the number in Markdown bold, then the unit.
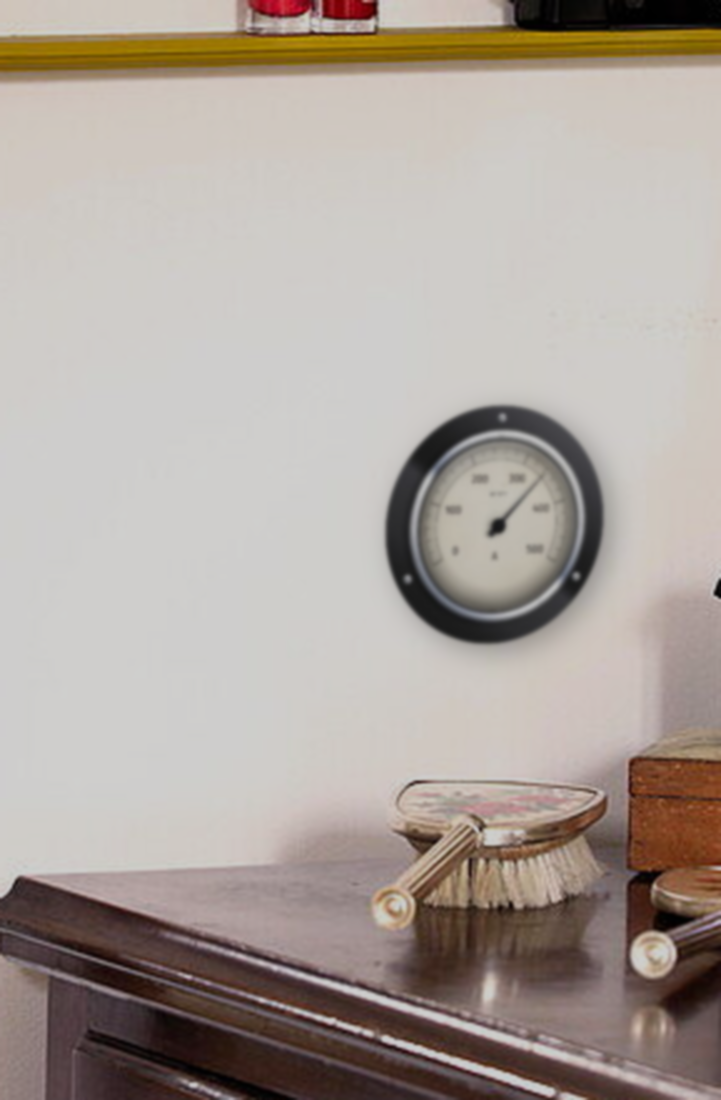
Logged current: **340** A
